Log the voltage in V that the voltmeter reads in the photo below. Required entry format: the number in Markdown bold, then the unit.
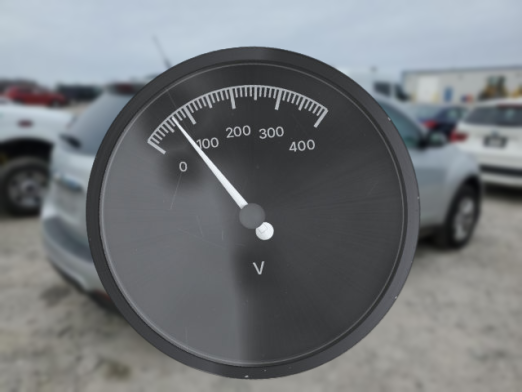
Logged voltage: **70** V
